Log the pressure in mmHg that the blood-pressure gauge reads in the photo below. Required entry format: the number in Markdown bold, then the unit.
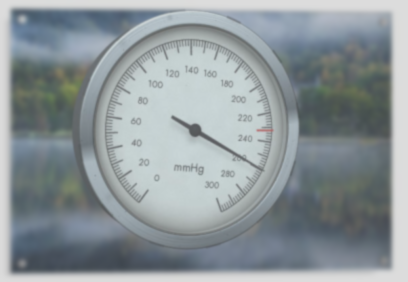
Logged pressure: **260** mmHg
